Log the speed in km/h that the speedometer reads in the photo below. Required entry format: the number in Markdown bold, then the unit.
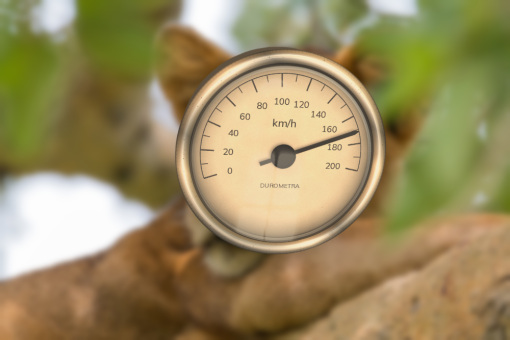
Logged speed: **170** km/h
